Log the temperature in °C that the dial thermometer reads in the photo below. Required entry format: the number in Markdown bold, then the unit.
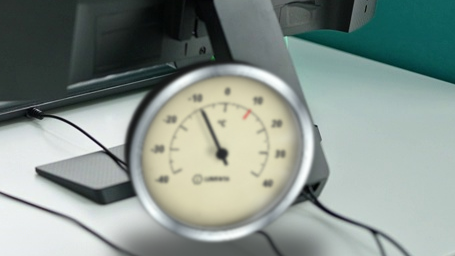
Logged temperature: **-10** °C
